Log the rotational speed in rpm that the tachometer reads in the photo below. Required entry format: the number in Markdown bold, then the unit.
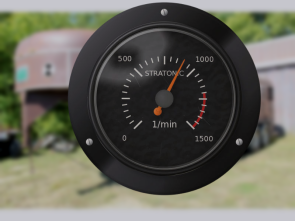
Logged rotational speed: **900** rpm
